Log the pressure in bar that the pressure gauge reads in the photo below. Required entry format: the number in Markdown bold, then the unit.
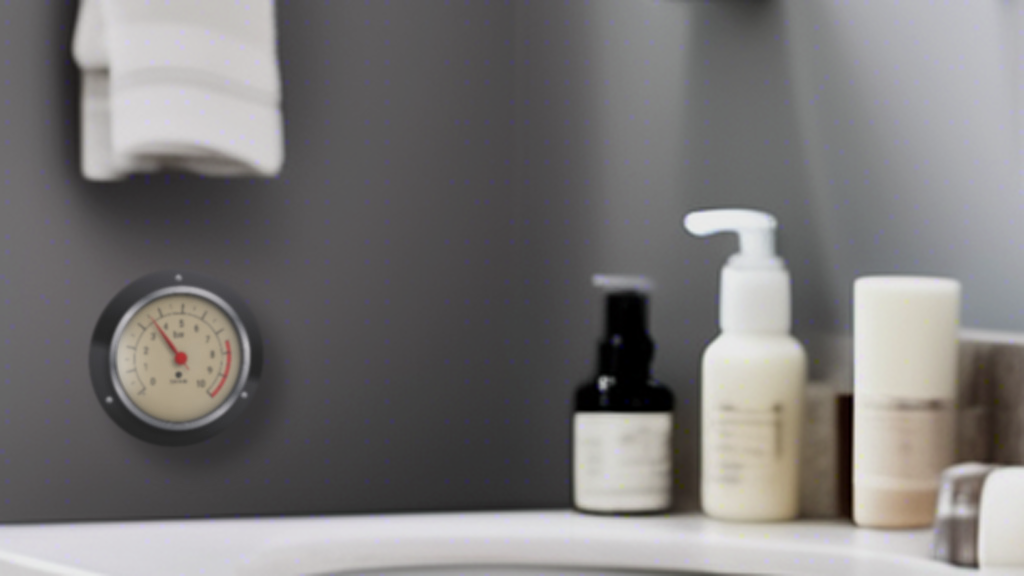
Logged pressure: **3.5** bar
